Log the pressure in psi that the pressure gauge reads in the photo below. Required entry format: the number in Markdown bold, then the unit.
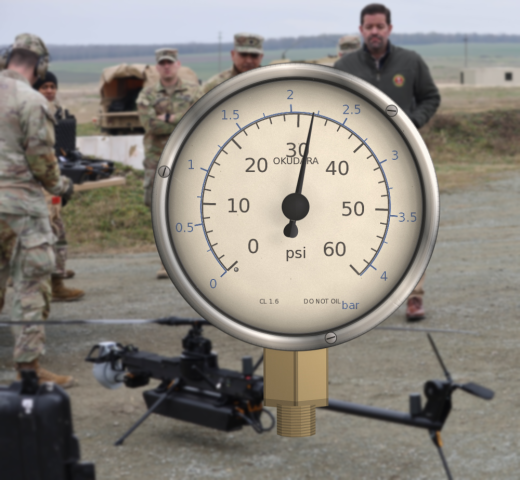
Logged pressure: **32** psi
